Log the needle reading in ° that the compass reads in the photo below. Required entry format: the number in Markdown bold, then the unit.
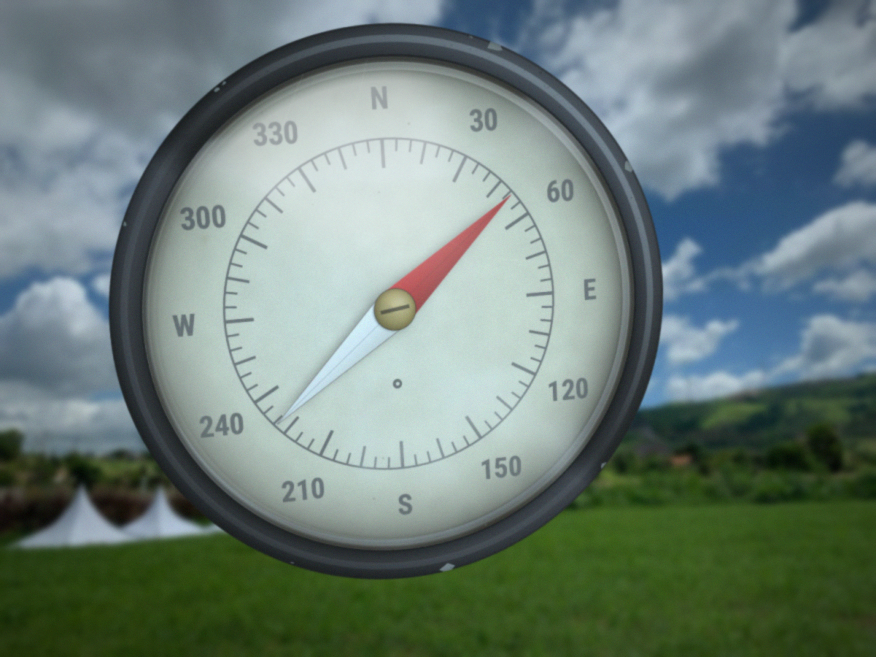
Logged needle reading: **50** °
